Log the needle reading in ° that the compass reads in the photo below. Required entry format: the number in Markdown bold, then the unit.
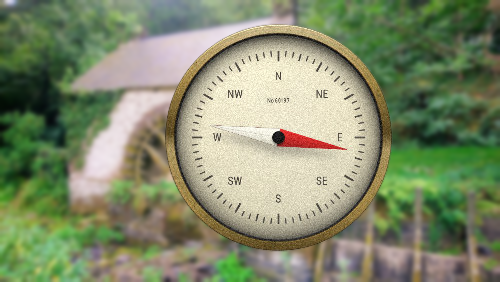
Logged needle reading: **100** °
